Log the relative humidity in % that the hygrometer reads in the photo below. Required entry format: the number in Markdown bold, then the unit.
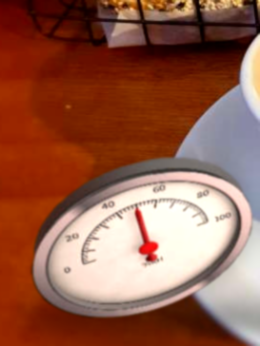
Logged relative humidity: **50** %
